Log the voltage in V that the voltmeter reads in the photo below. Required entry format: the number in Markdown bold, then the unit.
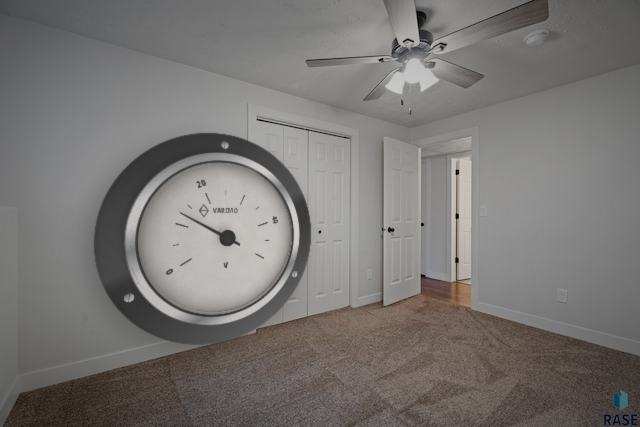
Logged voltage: **12.5** V
